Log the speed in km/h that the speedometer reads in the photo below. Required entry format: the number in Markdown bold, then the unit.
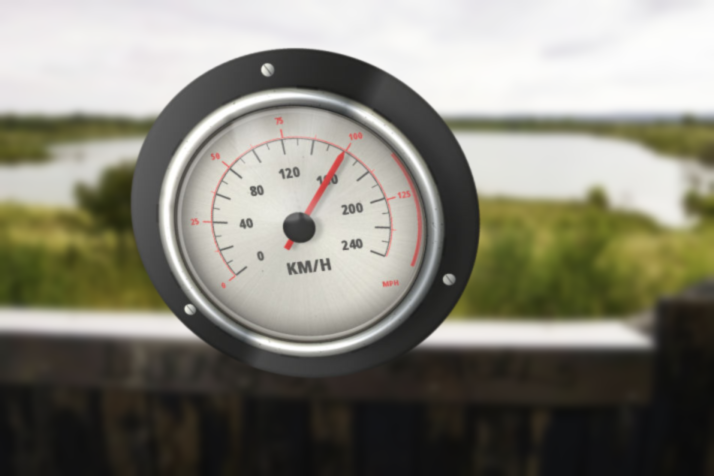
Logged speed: **160** km/h
